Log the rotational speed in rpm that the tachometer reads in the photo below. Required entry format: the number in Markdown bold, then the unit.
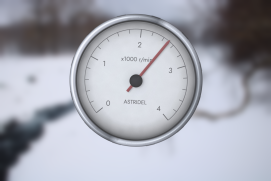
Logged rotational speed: **2500** rpm
